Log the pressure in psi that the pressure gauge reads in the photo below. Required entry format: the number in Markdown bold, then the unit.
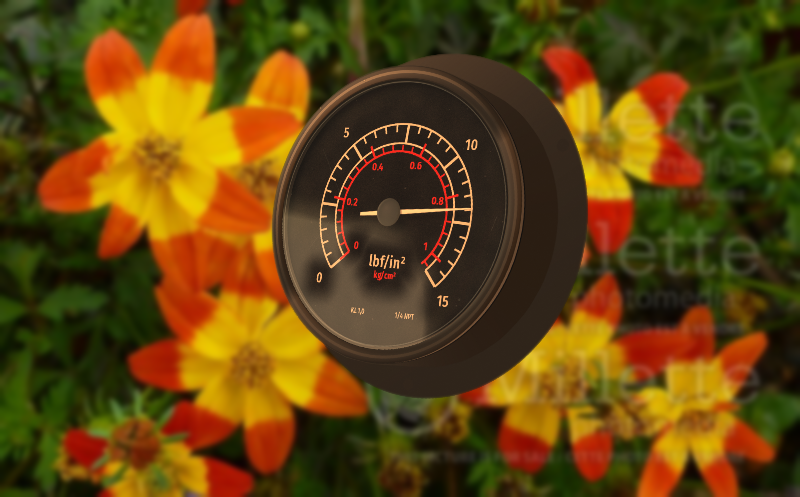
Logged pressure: **12** psi
